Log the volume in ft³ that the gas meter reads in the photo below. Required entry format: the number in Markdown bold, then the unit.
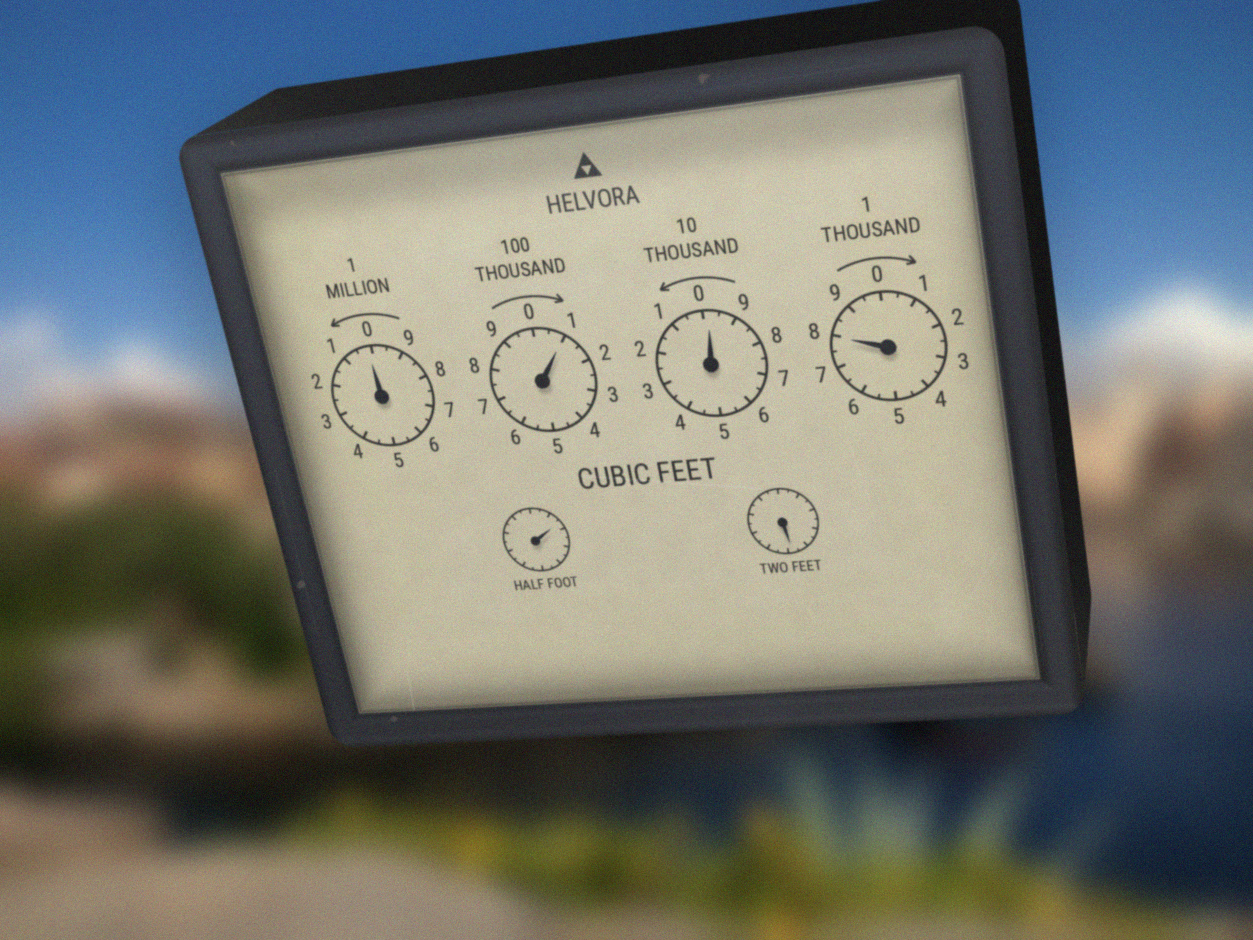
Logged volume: **9800** ft³
